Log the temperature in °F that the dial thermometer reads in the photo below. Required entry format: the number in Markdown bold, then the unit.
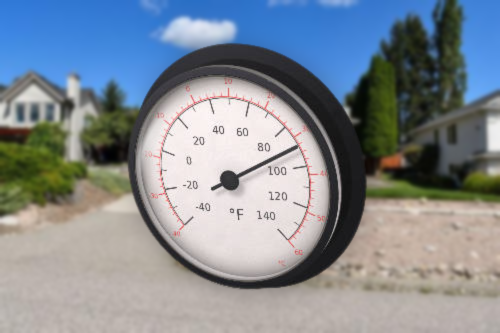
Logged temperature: **90** °F
